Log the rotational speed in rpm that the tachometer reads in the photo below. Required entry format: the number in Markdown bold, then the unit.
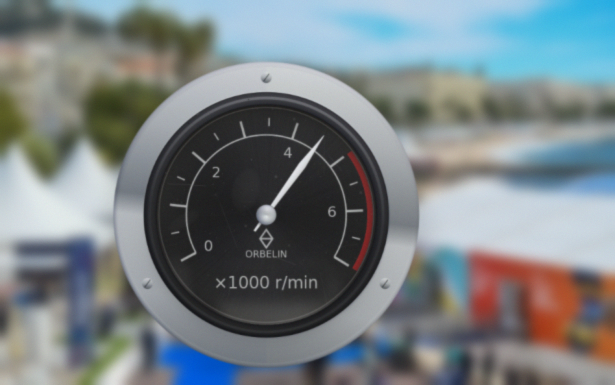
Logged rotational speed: **4500** rpm
